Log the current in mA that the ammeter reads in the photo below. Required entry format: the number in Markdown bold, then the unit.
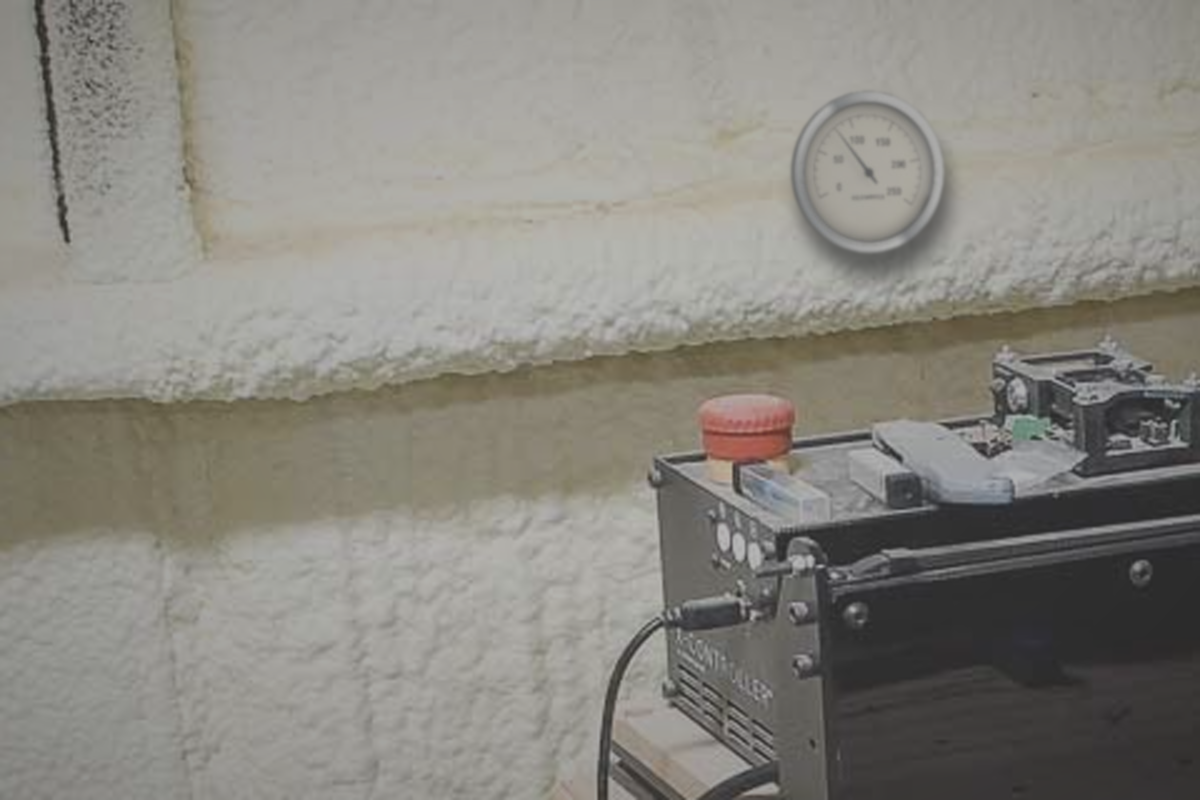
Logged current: **80** mA
